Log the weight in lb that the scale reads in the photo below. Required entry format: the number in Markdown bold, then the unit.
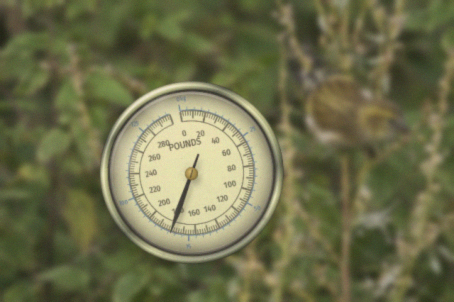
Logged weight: **180** lb
